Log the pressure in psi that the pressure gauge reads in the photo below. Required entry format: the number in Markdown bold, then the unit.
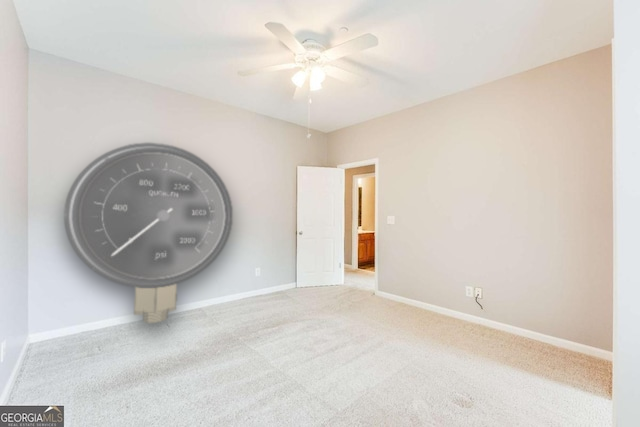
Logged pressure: **0** psi
